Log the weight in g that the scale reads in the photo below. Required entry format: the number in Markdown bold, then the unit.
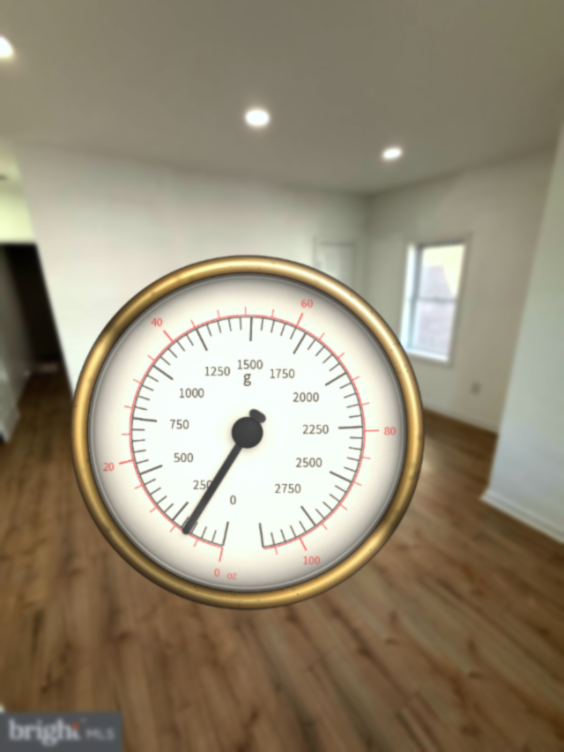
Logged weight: **175** g
